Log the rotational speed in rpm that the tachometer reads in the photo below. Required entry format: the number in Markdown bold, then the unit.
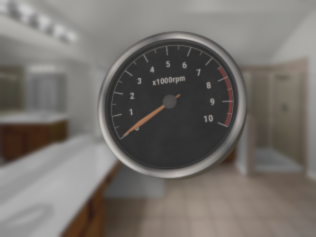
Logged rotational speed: **0** rpm
